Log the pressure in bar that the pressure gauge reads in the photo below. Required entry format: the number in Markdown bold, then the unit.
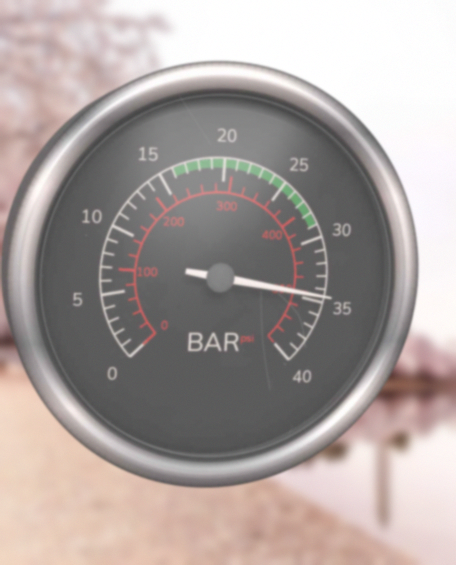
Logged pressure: **34.5** bar
